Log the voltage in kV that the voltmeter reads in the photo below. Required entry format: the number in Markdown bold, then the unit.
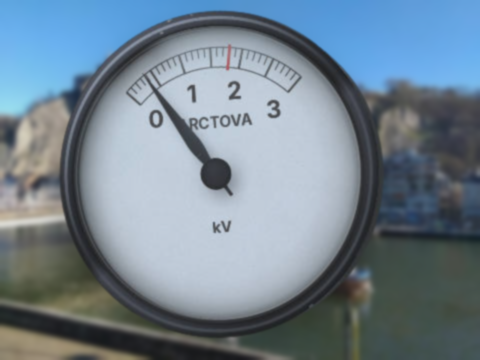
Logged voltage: **0.4** kV
